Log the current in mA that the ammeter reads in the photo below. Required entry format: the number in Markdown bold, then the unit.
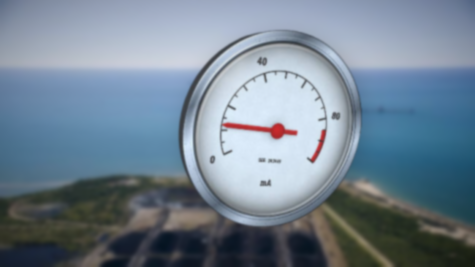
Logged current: **12.5** mA
